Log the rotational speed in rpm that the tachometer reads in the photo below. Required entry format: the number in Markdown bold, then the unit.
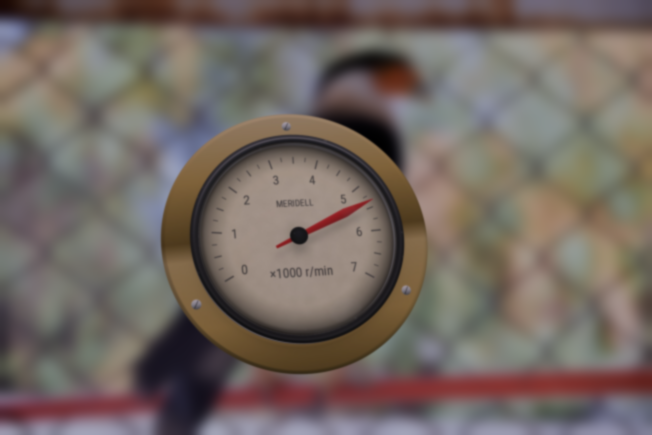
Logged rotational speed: **5375** rpm
